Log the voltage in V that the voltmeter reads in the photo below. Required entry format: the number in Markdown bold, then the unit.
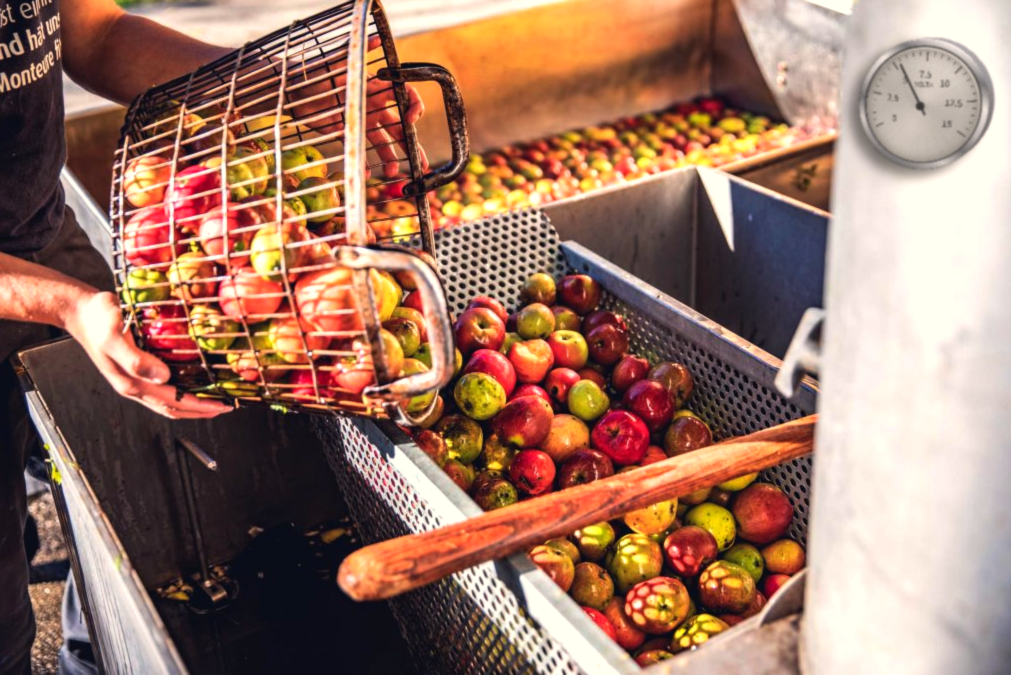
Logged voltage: **5.5** V
